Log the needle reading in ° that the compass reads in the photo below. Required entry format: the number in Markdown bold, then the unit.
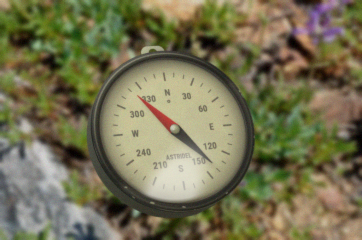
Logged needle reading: **320** °
